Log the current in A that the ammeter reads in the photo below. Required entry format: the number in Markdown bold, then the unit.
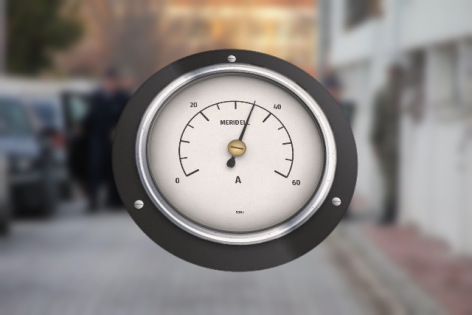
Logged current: **35** A
